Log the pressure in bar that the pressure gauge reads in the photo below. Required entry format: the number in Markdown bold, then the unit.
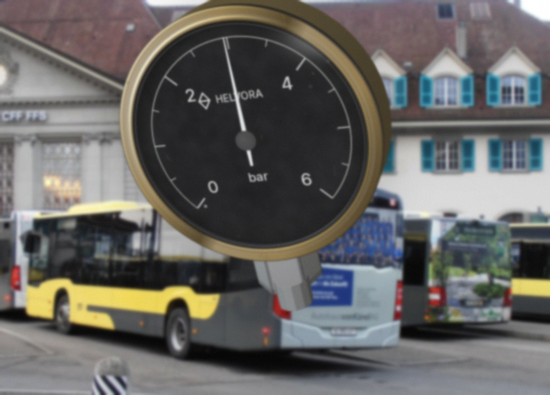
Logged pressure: **3** bar
